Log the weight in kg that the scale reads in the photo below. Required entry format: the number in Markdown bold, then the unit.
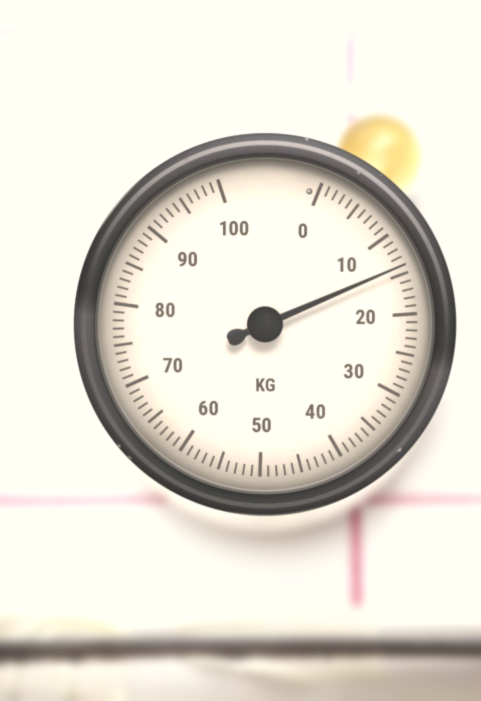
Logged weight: **14** kg
